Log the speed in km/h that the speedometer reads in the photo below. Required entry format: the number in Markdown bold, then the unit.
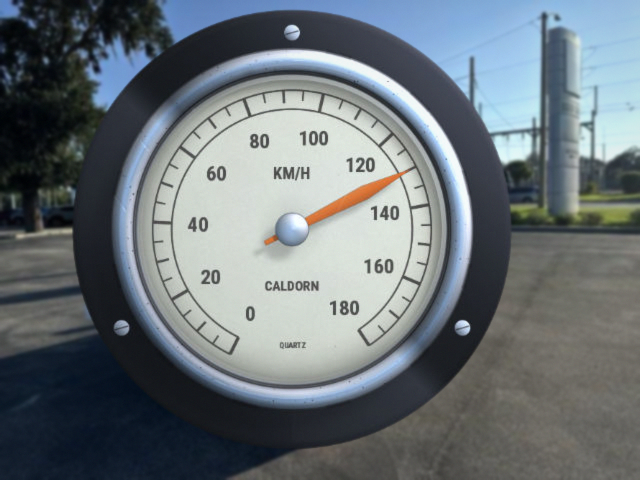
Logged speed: **130** km/h
